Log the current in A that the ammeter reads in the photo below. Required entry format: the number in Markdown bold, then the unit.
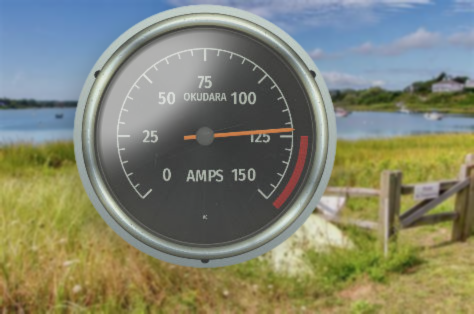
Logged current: **122.5** A
